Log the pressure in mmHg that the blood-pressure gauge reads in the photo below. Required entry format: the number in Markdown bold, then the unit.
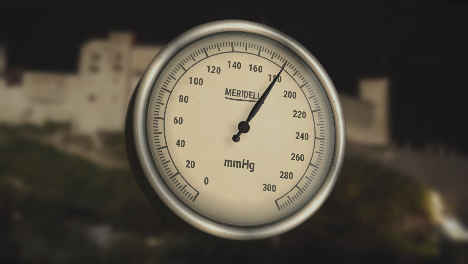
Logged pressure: **180** mmHg
